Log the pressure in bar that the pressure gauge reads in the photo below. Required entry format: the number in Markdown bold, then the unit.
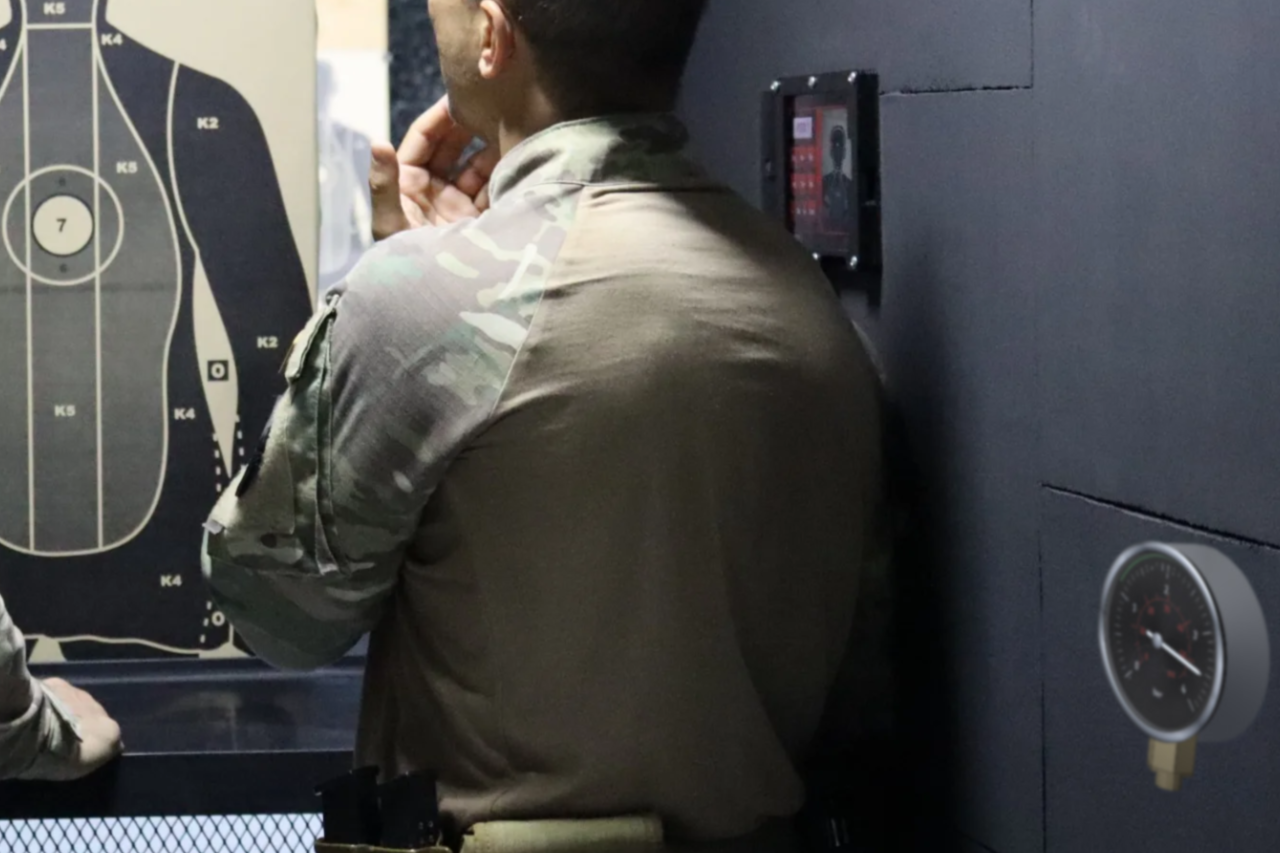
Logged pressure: **3.5** bar
